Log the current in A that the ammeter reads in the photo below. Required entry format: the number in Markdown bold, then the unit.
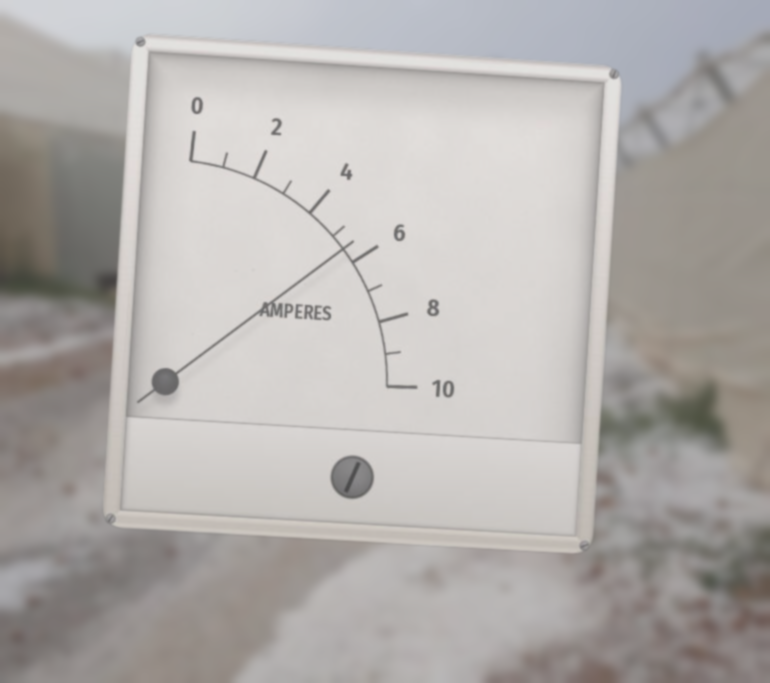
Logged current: **5.5** A
